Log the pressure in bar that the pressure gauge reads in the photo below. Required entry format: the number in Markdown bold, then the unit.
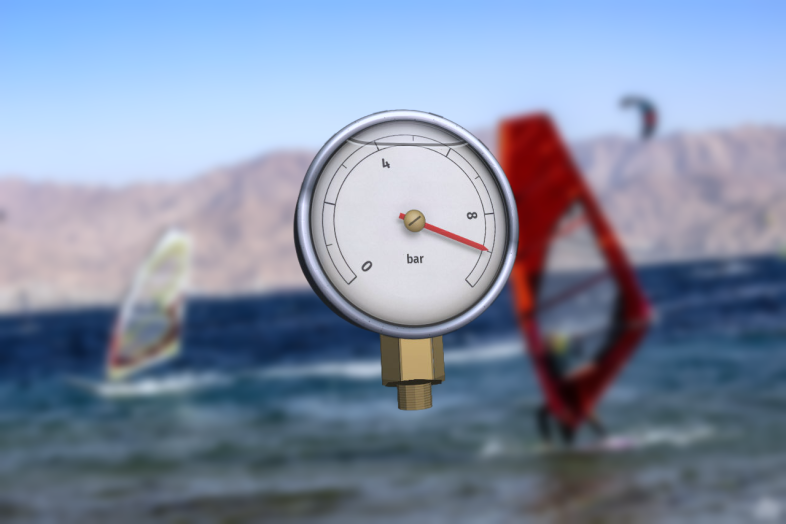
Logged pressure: **9** bar
